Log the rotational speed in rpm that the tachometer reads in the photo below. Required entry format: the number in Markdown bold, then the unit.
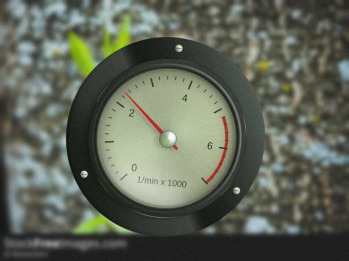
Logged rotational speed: **2300** rpm
